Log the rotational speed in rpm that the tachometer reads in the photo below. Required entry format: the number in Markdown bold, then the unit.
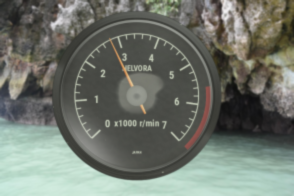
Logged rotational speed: **2800** rpm
